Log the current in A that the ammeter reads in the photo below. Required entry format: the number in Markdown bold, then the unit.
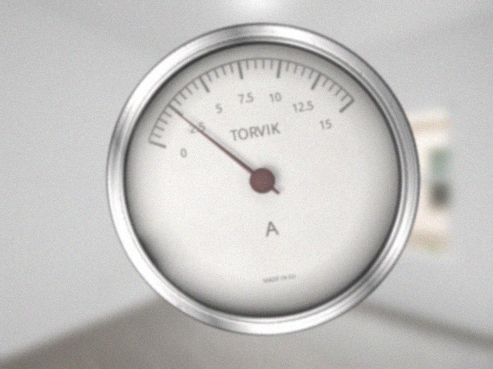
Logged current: **2.5** A
